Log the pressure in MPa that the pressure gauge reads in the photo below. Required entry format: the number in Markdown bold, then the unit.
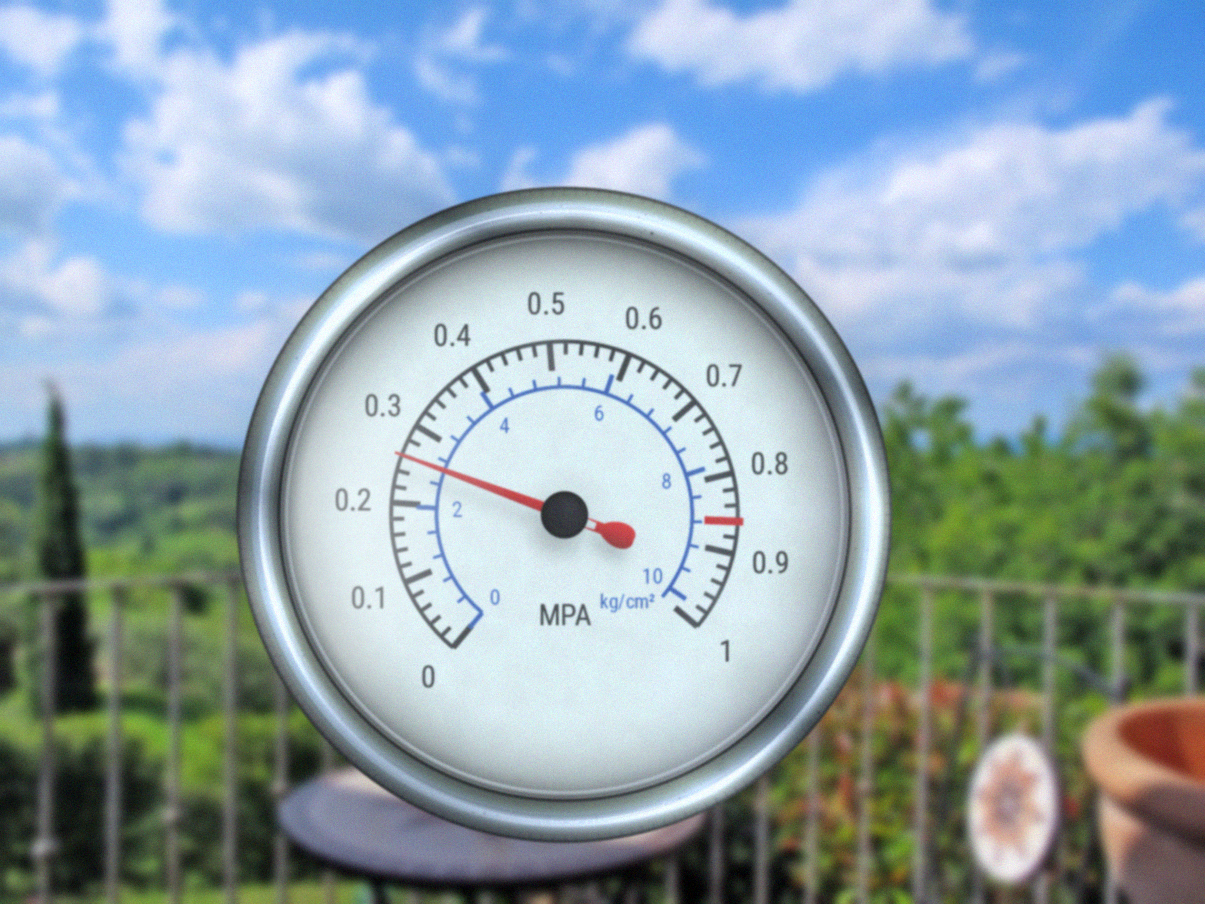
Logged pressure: **0.26** MPa
